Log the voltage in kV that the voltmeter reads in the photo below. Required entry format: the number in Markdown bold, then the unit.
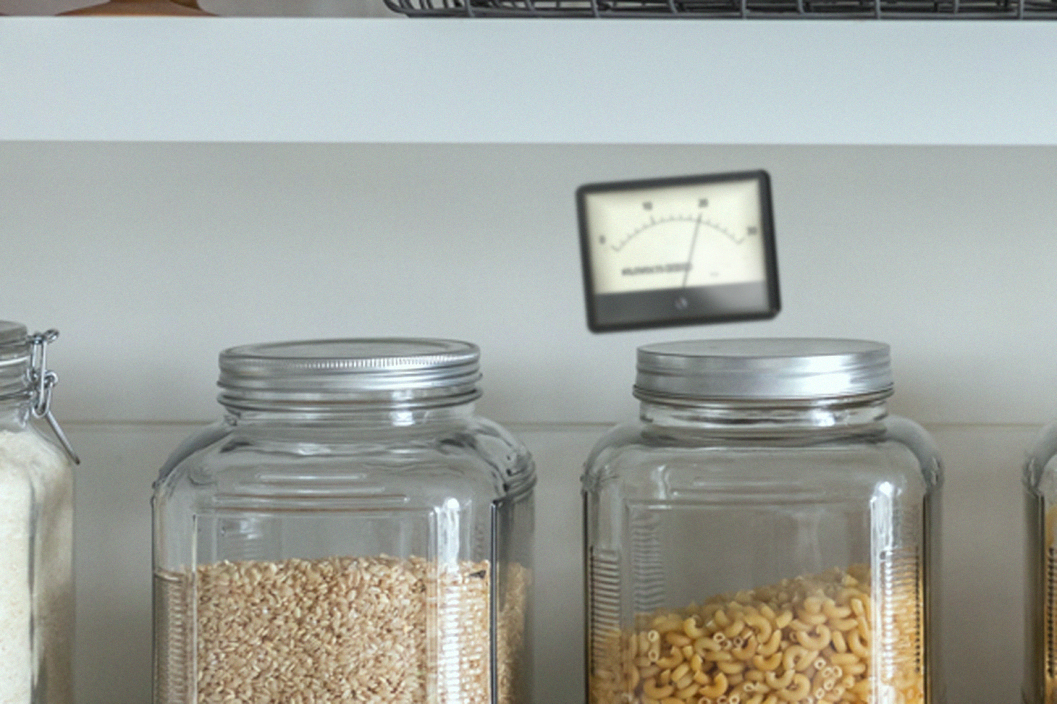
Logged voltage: **20** kV
